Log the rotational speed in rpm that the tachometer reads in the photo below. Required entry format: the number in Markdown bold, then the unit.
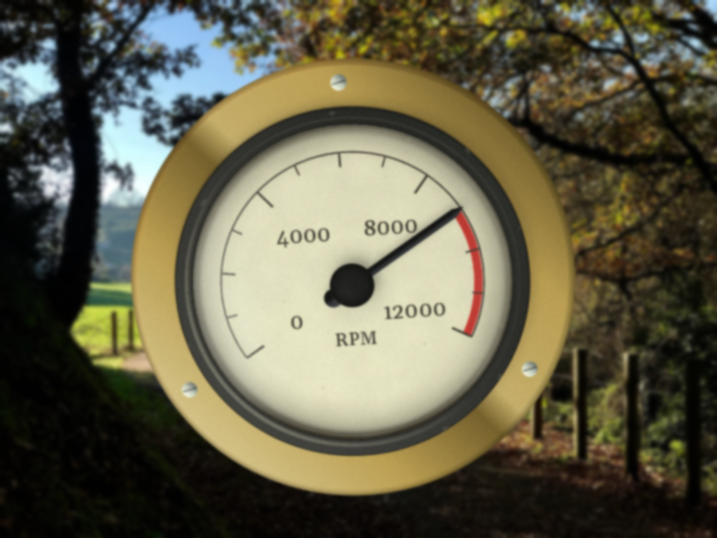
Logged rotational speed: **9000** rpm
